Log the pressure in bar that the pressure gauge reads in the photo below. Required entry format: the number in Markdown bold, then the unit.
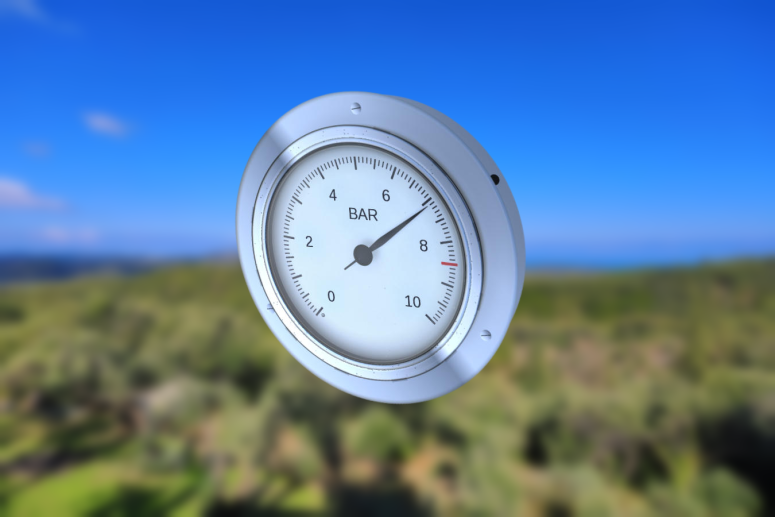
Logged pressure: **7.1** bar
